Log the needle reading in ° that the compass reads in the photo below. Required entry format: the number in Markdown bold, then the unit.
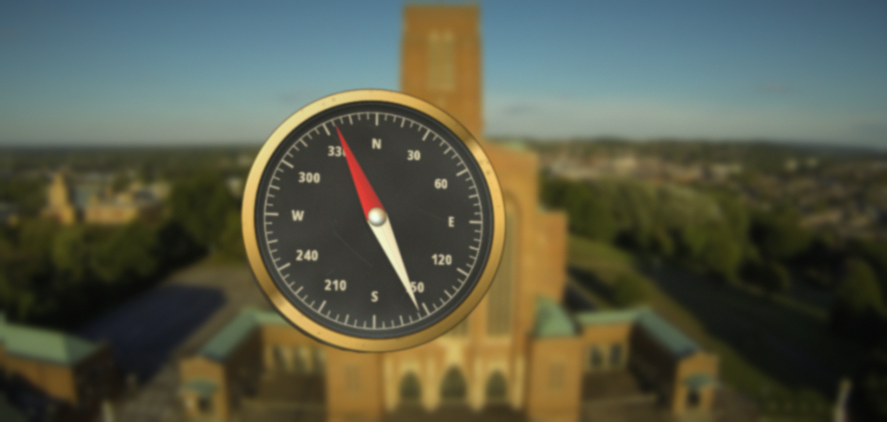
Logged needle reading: **335** °
